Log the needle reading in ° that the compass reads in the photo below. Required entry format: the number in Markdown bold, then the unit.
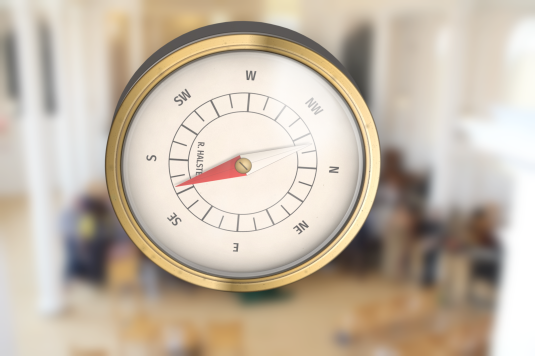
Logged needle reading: **157.5** °
